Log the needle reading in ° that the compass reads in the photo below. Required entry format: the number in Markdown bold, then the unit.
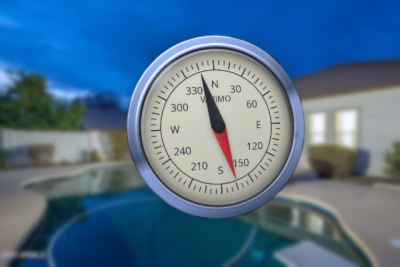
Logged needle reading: **165** °
